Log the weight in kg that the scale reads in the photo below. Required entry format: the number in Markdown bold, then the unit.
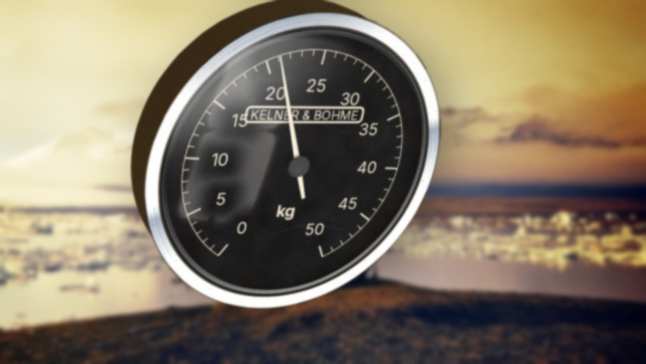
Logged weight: **21** kg
